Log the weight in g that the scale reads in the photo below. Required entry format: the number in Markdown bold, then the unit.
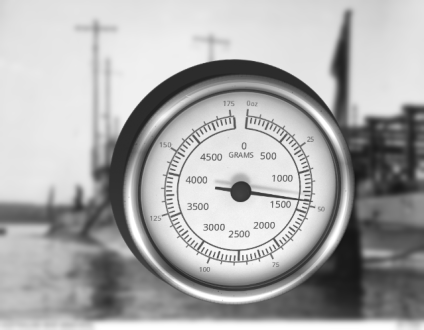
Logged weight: **1350** g
